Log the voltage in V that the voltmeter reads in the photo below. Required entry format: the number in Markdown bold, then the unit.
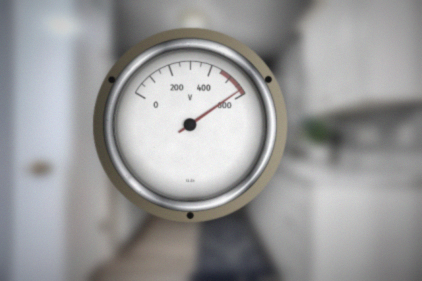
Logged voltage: **575** V
